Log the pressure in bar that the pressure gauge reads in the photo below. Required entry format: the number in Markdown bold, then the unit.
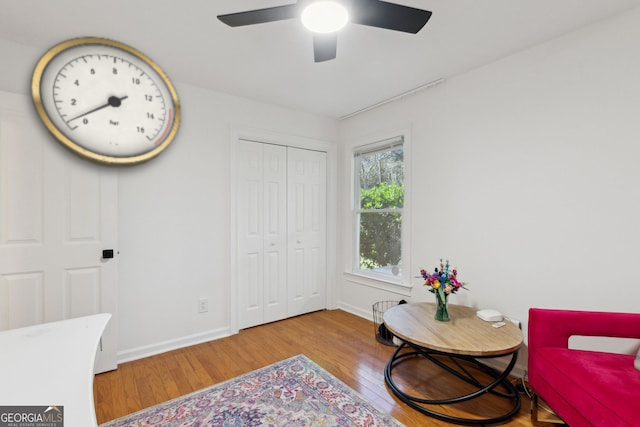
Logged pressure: **0.5** bar
